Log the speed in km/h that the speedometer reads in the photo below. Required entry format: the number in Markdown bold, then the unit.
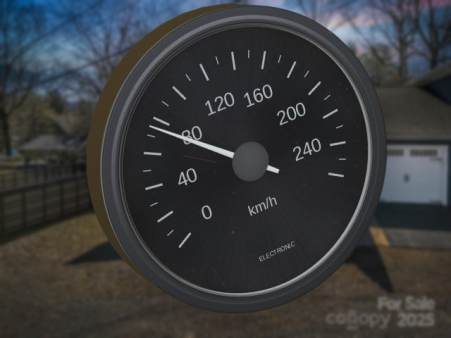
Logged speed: **75** km/h
